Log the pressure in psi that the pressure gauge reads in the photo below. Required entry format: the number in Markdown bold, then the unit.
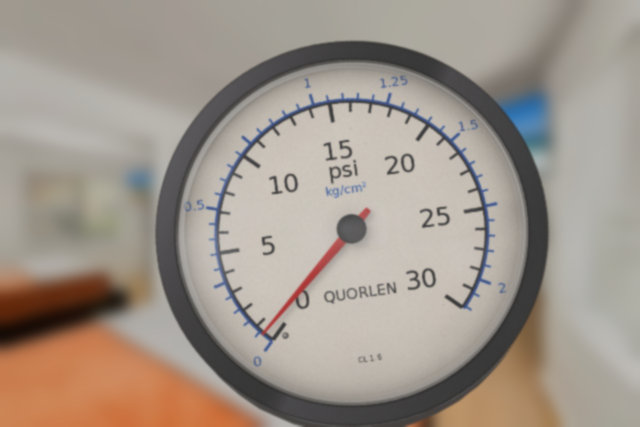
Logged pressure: **0.5** psi
